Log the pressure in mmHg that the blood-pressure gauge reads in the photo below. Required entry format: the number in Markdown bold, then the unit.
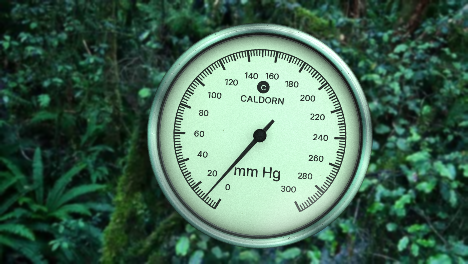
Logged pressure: **10** mmHg
